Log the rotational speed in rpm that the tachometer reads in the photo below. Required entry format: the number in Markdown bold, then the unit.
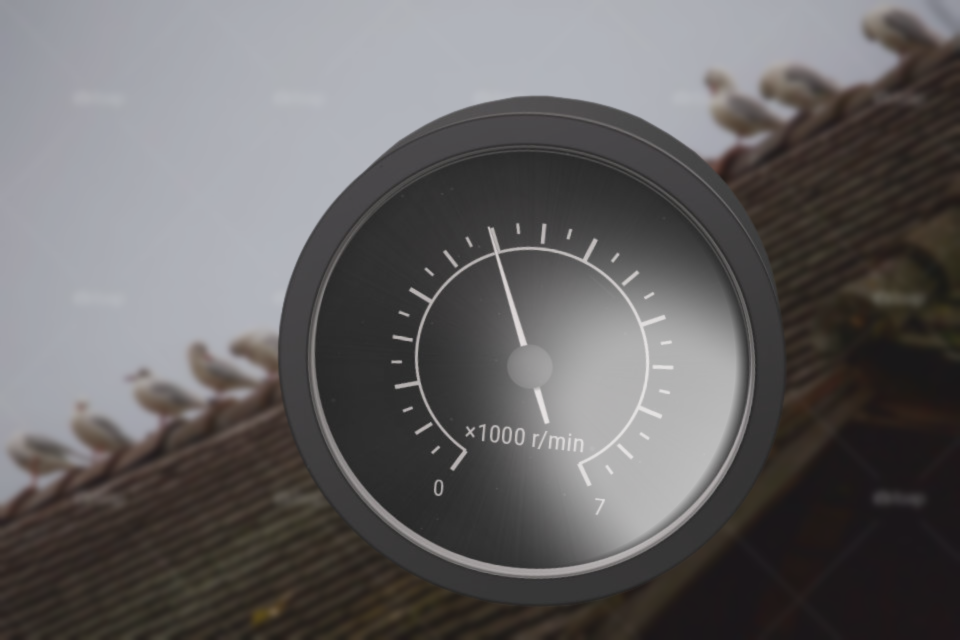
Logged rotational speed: **3000** rpm
